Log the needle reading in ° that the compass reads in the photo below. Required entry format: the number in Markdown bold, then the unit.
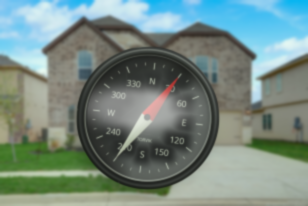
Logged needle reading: **30** °
